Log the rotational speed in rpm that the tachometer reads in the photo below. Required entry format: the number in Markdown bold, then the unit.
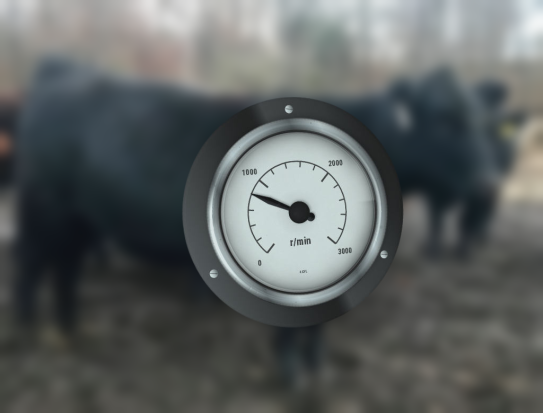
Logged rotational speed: **800** rpm
